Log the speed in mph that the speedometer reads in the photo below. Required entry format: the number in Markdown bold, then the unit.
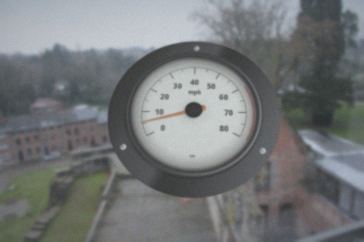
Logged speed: **5** mph
